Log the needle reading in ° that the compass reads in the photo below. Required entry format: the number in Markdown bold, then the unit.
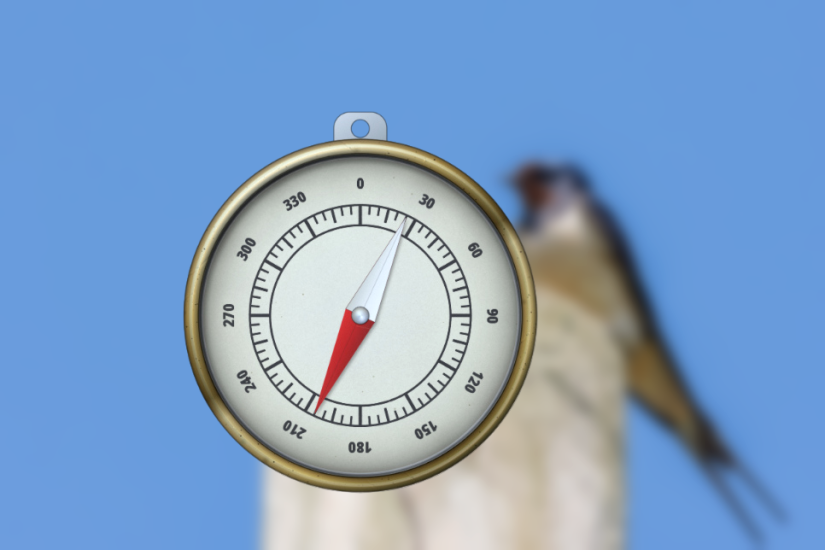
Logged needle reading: **205** °
